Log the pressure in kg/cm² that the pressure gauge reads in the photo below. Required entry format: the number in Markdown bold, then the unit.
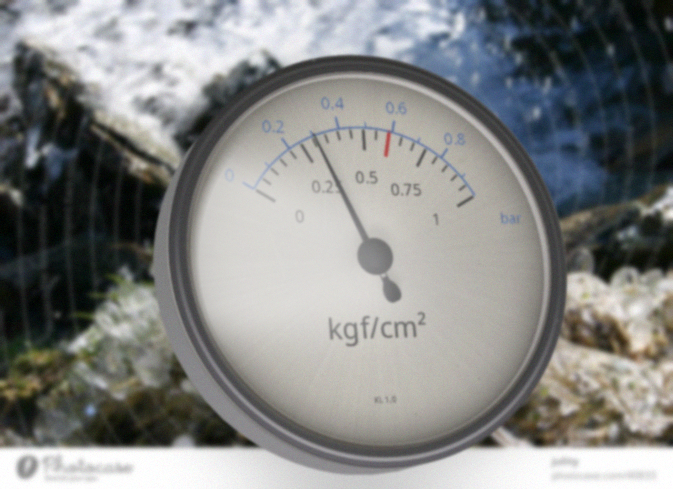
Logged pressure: **0.3** kg/cm²
